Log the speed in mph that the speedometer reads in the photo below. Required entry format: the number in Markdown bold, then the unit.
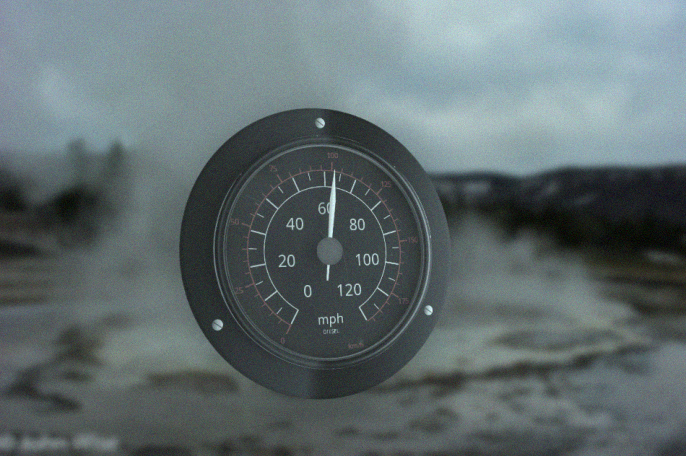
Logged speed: **62.5** mph
